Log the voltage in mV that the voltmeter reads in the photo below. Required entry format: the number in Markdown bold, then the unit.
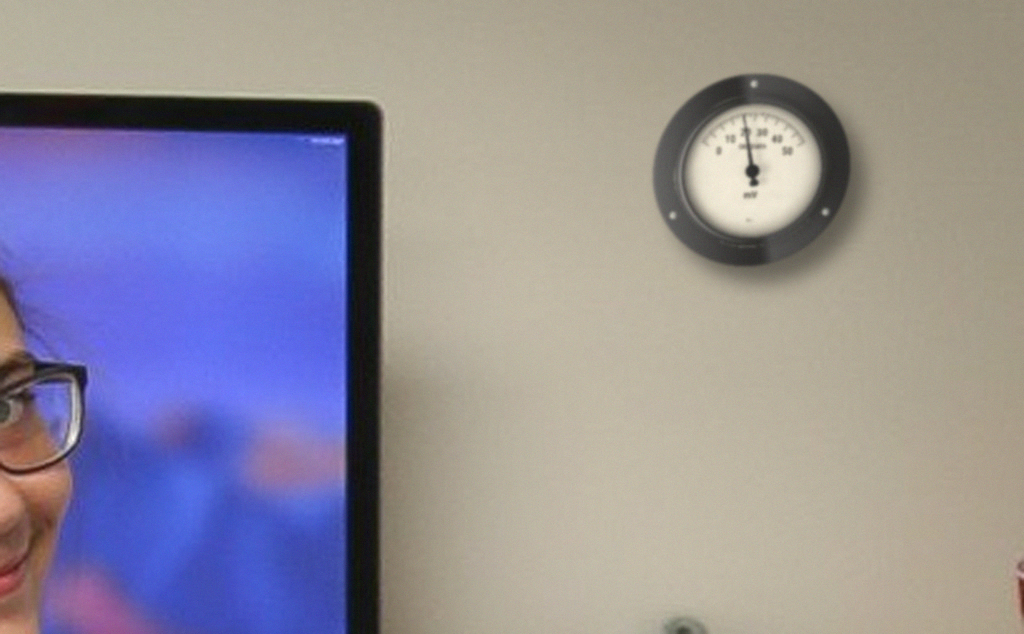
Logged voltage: **20** mV
